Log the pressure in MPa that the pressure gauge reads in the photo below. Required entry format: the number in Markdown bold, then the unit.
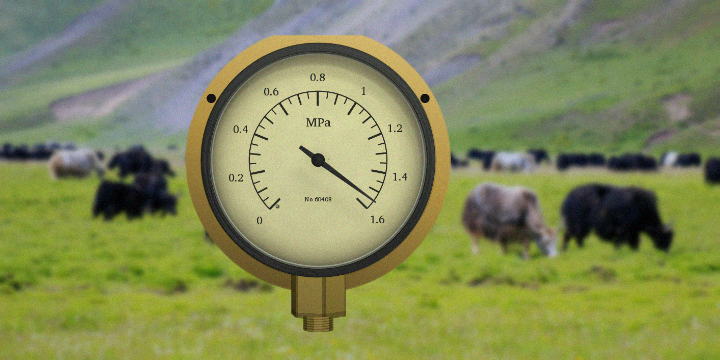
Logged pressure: **1.55** MPa
